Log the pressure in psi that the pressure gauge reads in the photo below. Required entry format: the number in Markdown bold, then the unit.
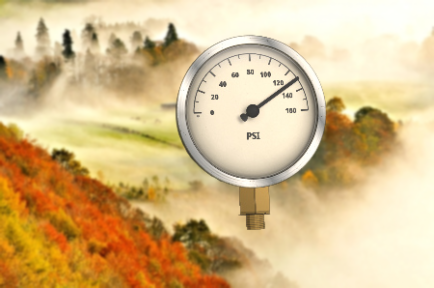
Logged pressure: **130** psi
